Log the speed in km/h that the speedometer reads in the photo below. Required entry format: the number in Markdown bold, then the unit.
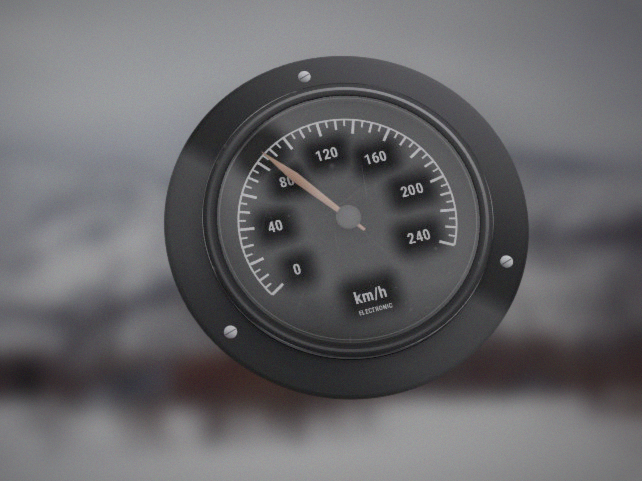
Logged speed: **85** km/h
